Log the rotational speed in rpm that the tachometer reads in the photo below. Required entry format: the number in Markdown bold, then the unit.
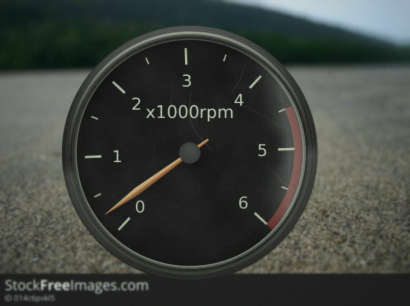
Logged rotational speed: **250** rpm
